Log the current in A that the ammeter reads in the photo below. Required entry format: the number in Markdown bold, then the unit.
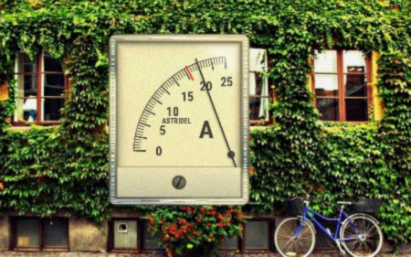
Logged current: **20** A
